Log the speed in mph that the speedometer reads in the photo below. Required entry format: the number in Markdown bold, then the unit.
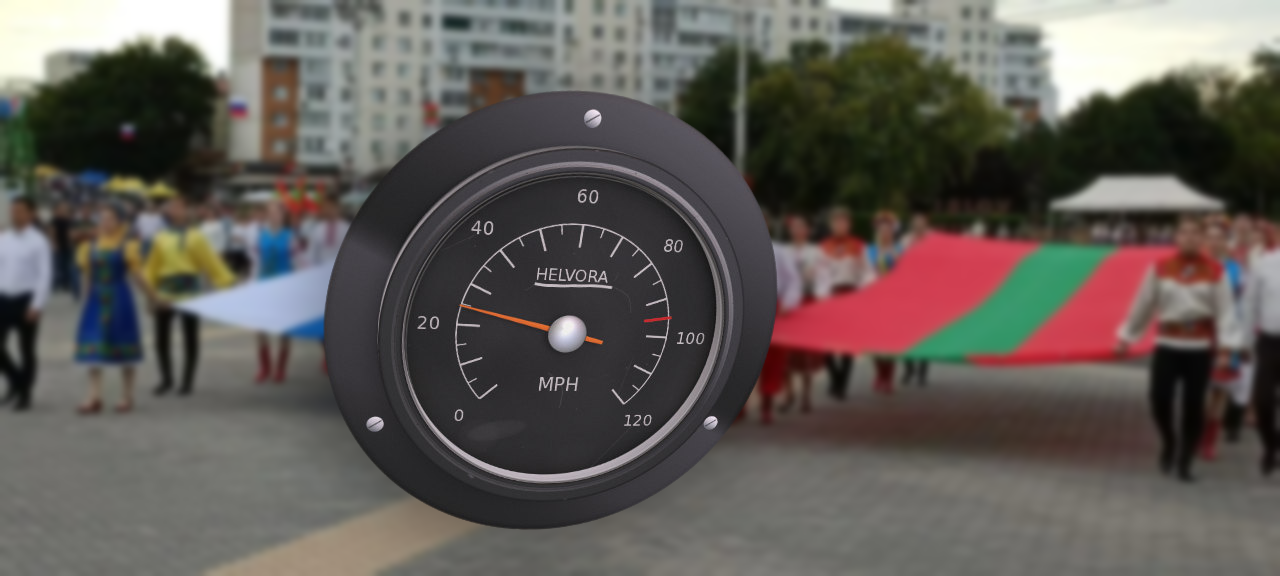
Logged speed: **25** mph
